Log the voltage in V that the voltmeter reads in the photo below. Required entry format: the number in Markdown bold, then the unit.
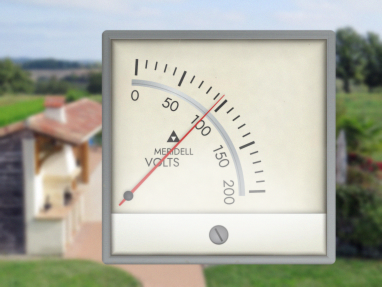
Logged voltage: **95** V
